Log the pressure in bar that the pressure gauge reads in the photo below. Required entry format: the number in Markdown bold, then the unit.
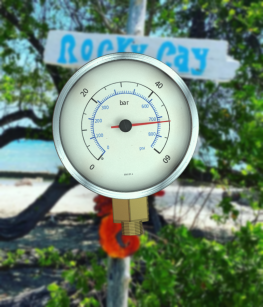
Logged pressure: **50** bar
